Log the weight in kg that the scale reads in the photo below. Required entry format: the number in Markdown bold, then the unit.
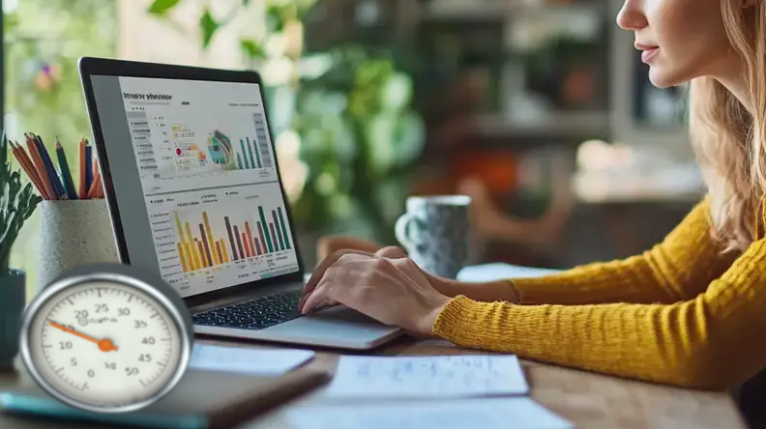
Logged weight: **15** kg
